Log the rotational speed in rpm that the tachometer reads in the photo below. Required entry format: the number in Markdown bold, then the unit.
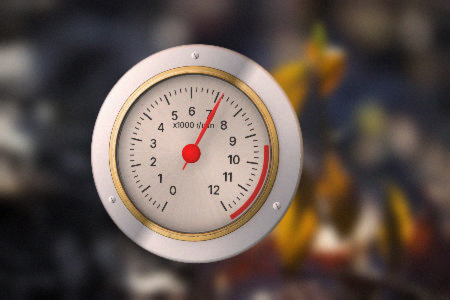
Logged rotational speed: **7200** rpm
